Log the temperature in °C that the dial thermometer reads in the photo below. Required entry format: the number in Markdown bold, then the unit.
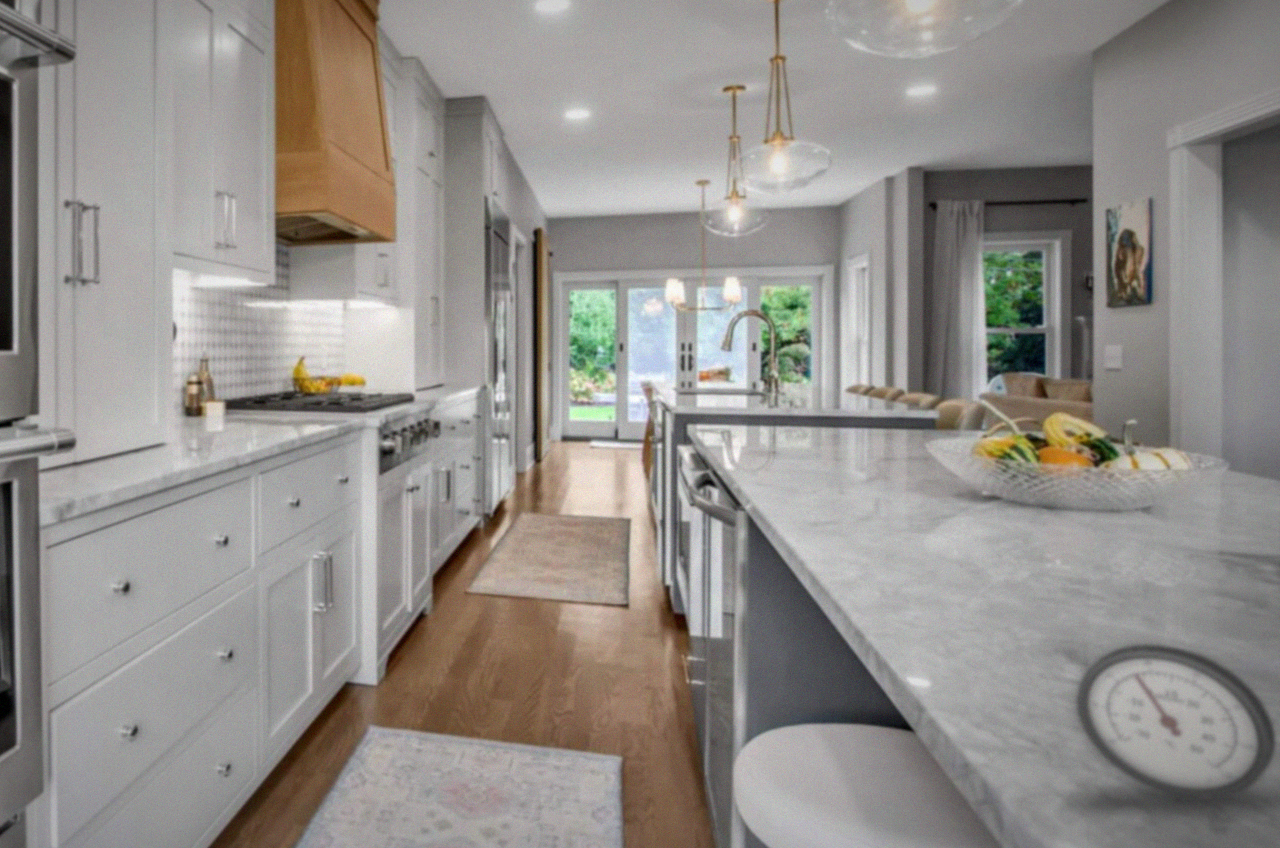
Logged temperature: **0** °C
